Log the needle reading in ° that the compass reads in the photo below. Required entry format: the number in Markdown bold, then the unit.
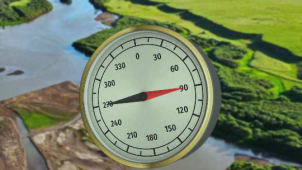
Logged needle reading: **90** °
